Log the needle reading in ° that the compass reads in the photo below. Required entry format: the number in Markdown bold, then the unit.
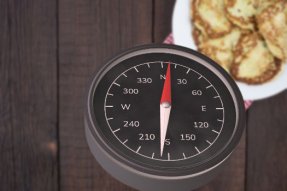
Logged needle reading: **7.5** °
